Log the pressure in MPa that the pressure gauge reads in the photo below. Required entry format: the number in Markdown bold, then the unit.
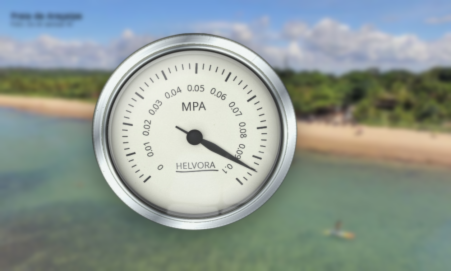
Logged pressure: **0.094** MPa
